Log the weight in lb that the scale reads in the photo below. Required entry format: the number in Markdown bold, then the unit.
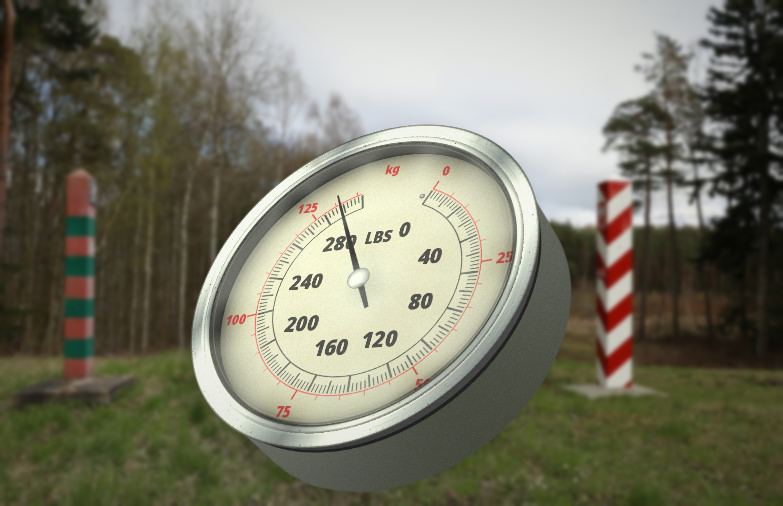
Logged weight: **290** lb
